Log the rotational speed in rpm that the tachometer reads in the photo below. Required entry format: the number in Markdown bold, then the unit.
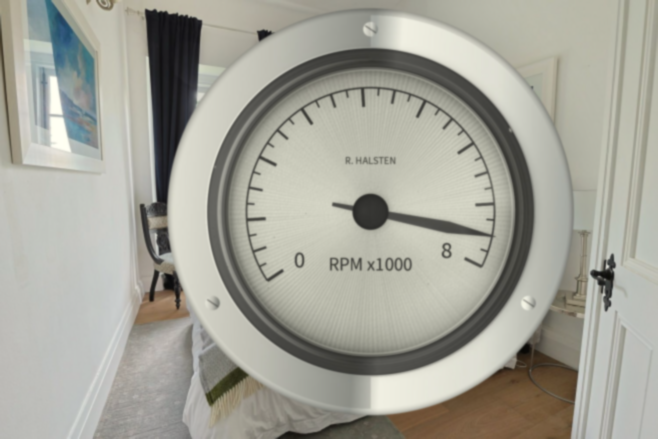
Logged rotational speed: **7500** rpm
